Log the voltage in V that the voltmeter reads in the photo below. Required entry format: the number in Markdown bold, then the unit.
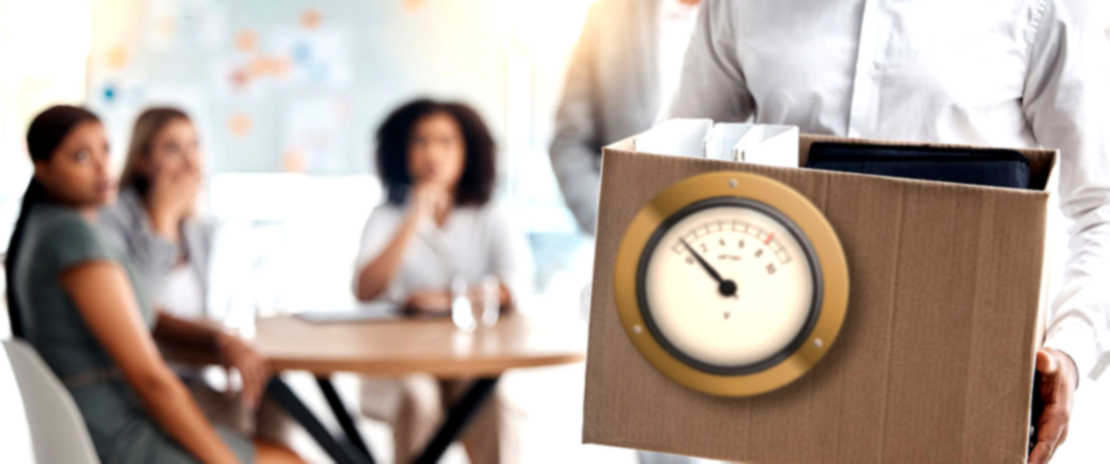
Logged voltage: **1** V
